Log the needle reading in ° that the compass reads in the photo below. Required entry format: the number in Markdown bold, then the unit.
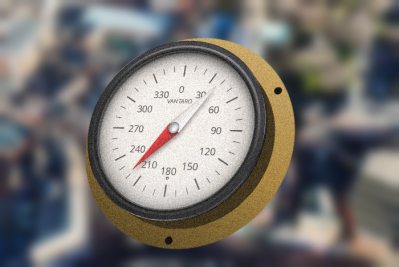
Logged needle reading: **220** °
